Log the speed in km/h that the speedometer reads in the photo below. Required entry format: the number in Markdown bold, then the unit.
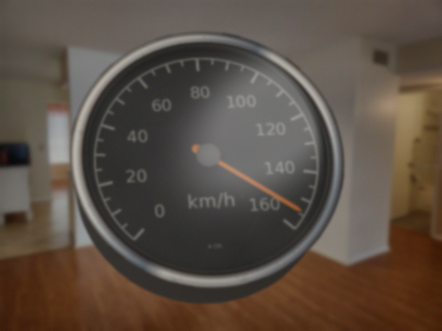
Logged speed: **155** km/h
